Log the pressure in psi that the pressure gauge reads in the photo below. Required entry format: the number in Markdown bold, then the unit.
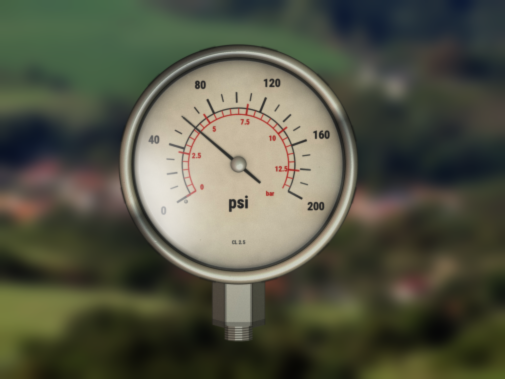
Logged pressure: **60** psi
